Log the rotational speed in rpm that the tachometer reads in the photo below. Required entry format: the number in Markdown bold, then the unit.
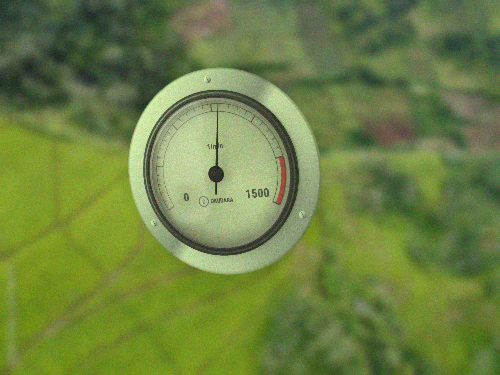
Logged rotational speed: **800** rpm
